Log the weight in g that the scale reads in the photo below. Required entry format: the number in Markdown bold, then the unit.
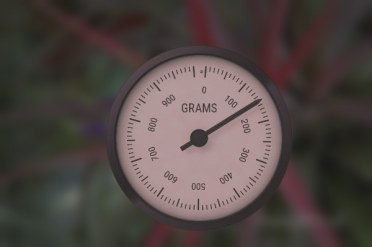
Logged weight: **150** g
